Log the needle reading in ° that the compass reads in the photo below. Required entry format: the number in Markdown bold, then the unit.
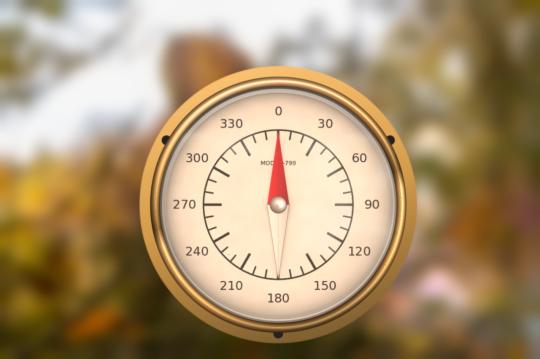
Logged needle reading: **0** °
